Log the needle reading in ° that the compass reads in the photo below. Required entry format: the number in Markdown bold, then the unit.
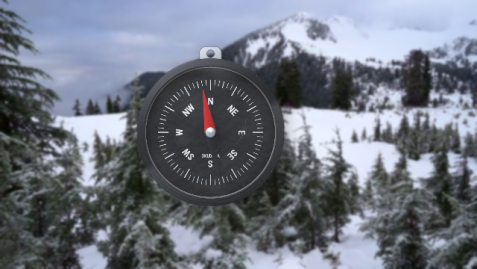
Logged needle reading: **350** °
